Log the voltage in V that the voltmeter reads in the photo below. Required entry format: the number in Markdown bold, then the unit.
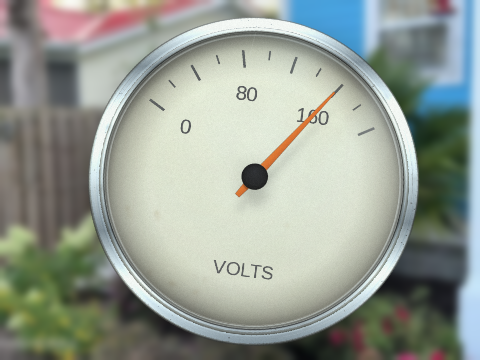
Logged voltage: **160** V
